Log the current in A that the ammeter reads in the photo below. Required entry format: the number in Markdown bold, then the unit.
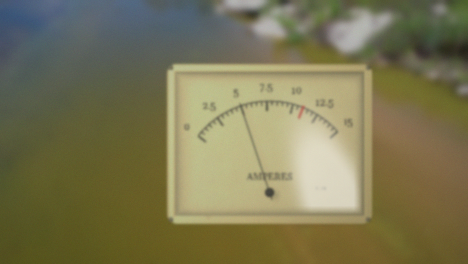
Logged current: **5** A
